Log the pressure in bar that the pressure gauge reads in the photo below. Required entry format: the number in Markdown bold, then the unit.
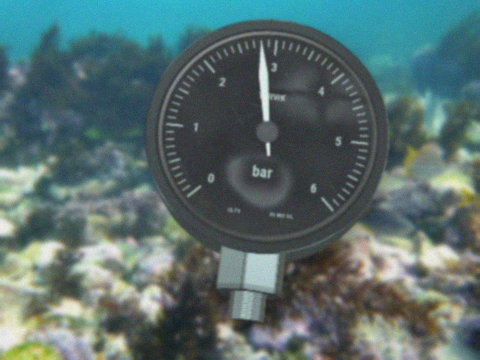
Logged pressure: **2.8** bar
